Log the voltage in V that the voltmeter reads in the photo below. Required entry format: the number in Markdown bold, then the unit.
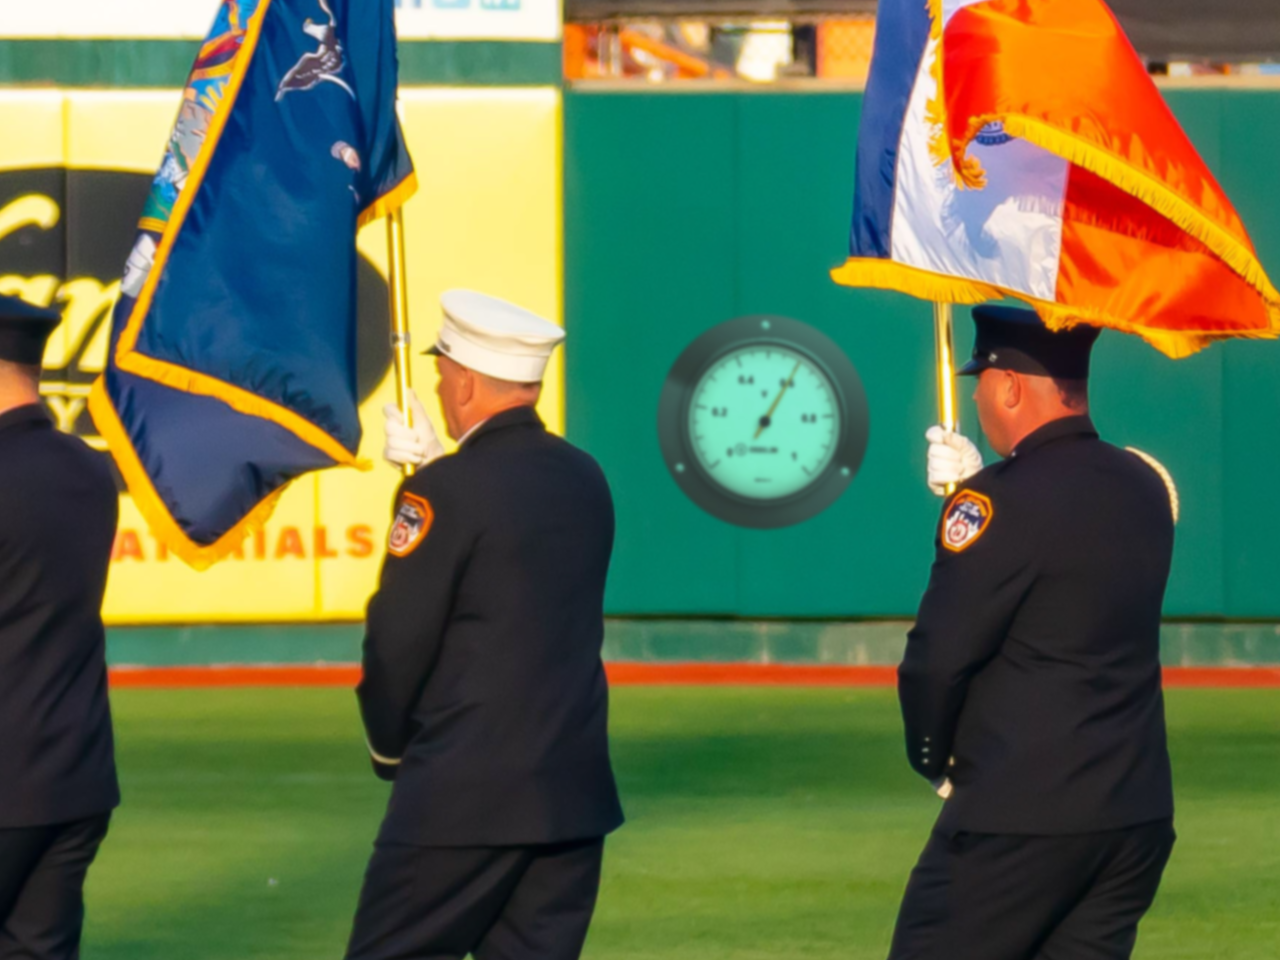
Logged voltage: **0.6** V
